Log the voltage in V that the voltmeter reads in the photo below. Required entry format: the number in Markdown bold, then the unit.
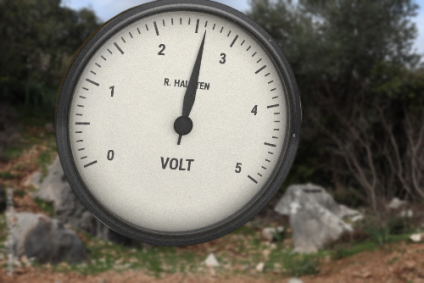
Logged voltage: **2.6** V
